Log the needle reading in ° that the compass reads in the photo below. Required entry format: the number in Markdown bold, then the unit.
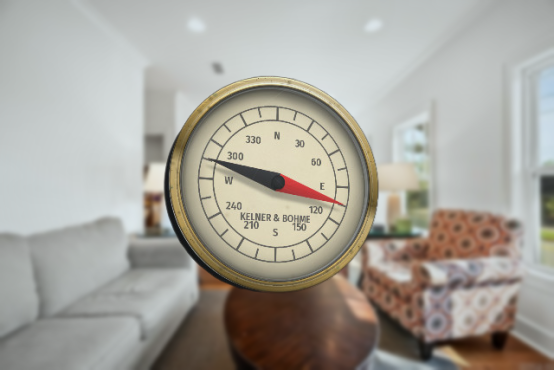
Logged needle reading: **105** °
